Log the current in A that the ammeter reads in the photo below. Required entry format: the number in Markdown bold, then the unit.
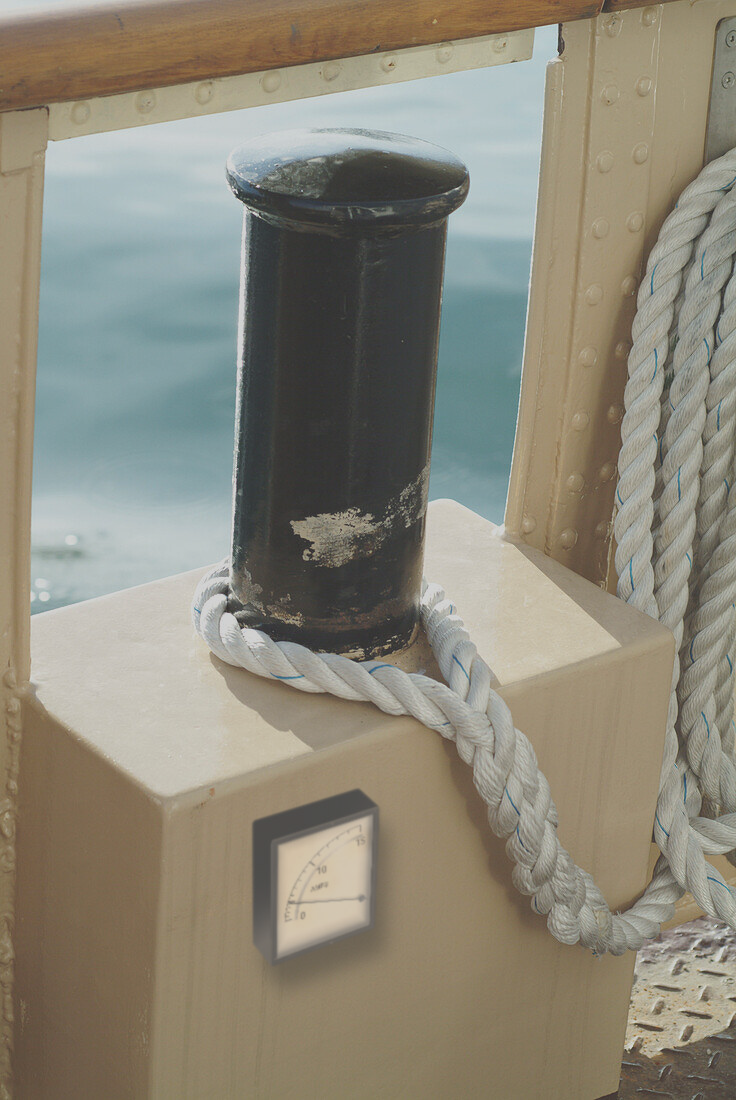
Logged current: **5** A
